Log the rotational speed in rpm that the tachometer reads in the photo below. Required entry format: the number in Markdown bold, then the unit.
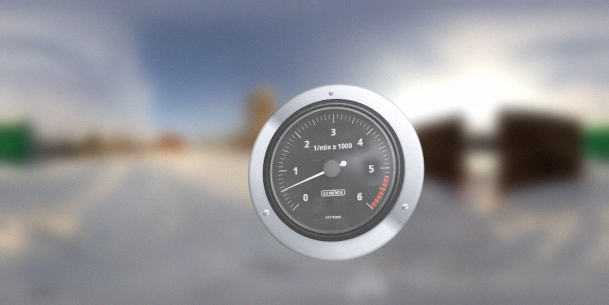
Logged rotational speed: **500** rpm
